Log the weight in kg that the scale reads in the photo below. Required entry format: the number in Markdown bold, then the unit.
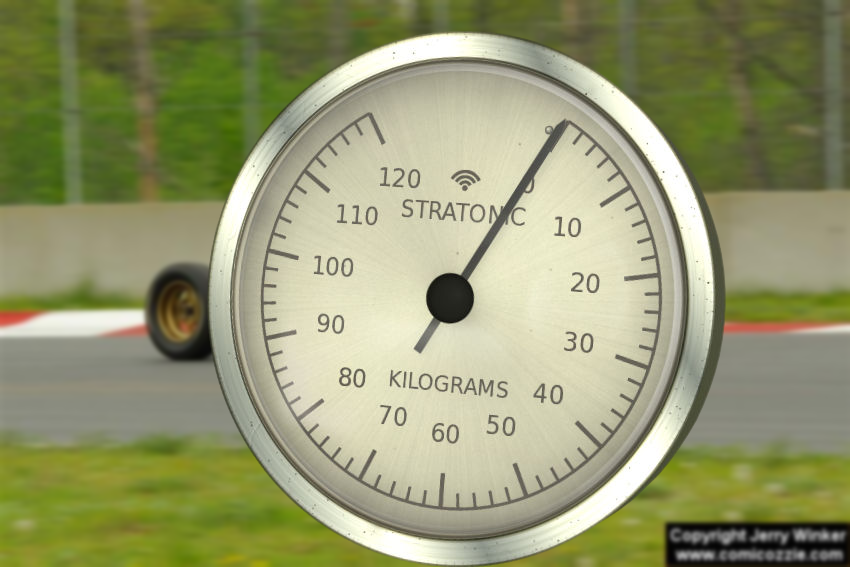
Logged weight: **0** kg
